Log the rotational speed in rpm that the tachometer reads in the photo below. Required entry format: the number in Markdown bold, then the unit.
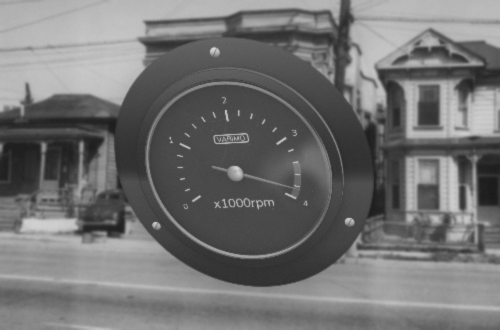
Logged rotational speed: **3800** rpm
